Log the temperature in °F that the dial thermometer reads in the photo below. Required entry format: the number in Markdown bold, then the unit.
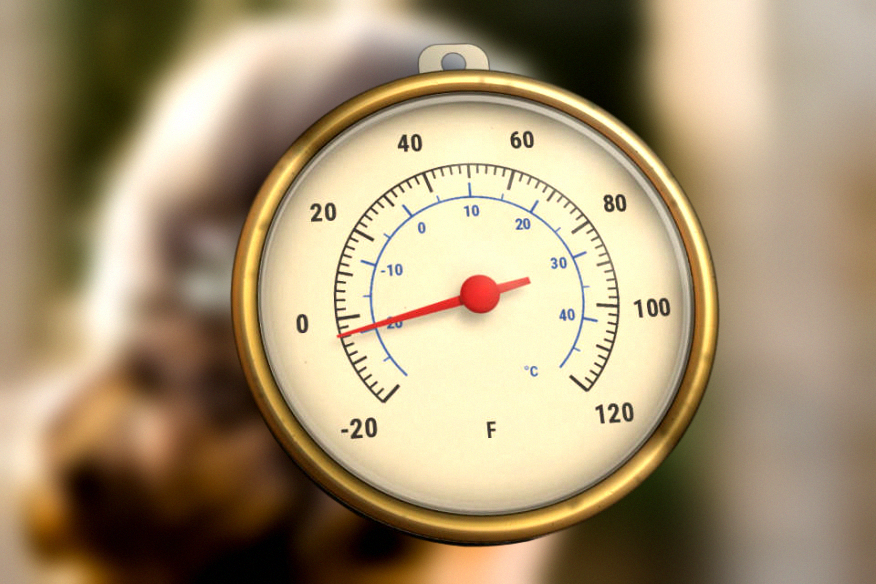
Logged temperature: **-4** °F
